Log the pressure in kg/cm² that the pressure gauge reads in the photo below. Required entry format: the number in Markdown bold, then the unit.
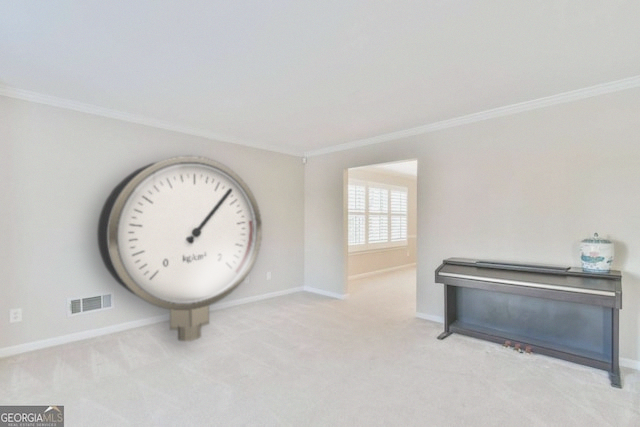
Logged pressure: **1.3** kg/cm²
